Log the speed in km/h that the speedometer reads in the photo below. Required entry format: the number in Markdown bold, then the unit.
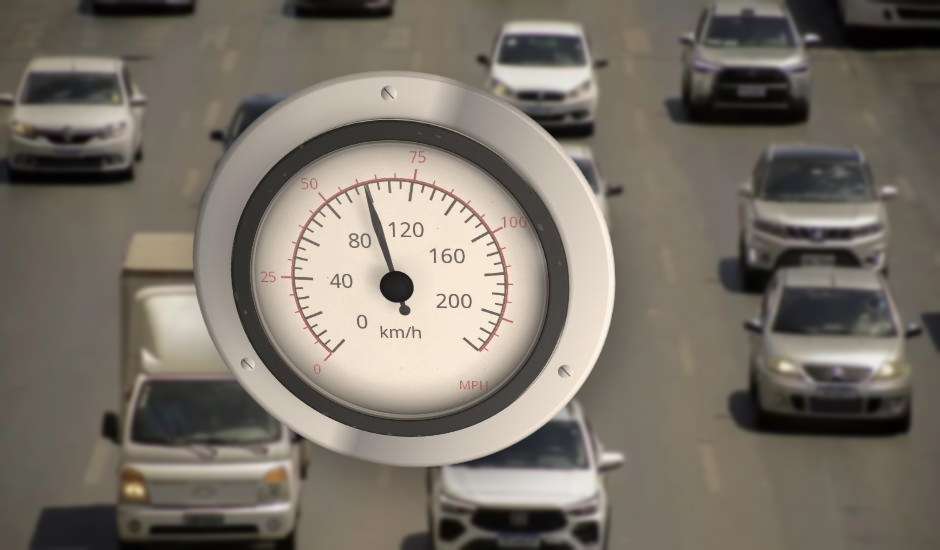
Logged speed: **100** km/h
